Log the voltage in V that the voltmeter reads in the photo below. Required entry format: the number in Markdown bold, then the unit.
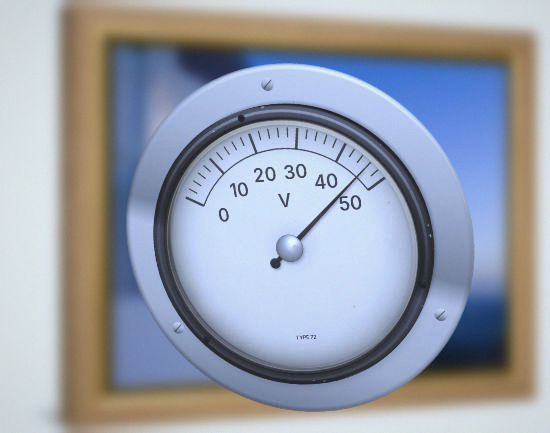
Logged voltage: **46** V
